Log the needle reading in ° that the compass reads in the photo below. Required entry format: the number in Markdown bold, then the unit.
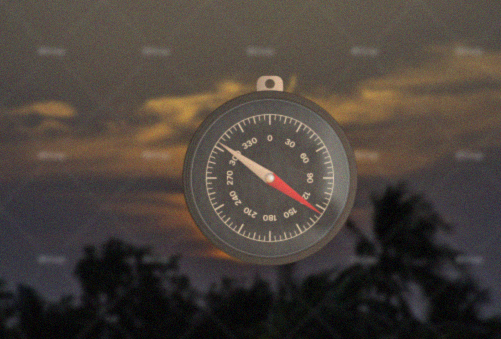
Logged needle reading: **125** °
